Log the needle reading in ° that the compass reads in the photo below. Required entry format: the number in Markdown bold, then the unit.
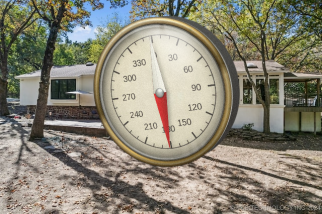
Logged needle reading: **180** °
